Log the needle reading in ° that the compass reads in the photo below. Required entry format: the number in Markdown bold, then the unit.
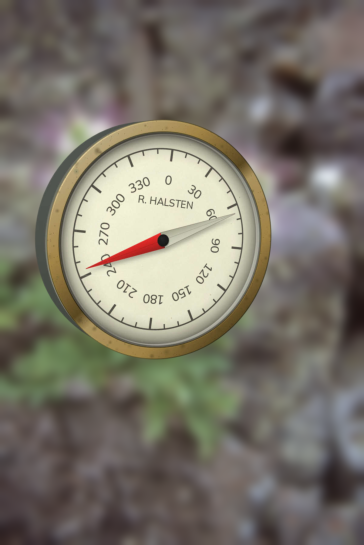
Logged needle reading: **245** °
